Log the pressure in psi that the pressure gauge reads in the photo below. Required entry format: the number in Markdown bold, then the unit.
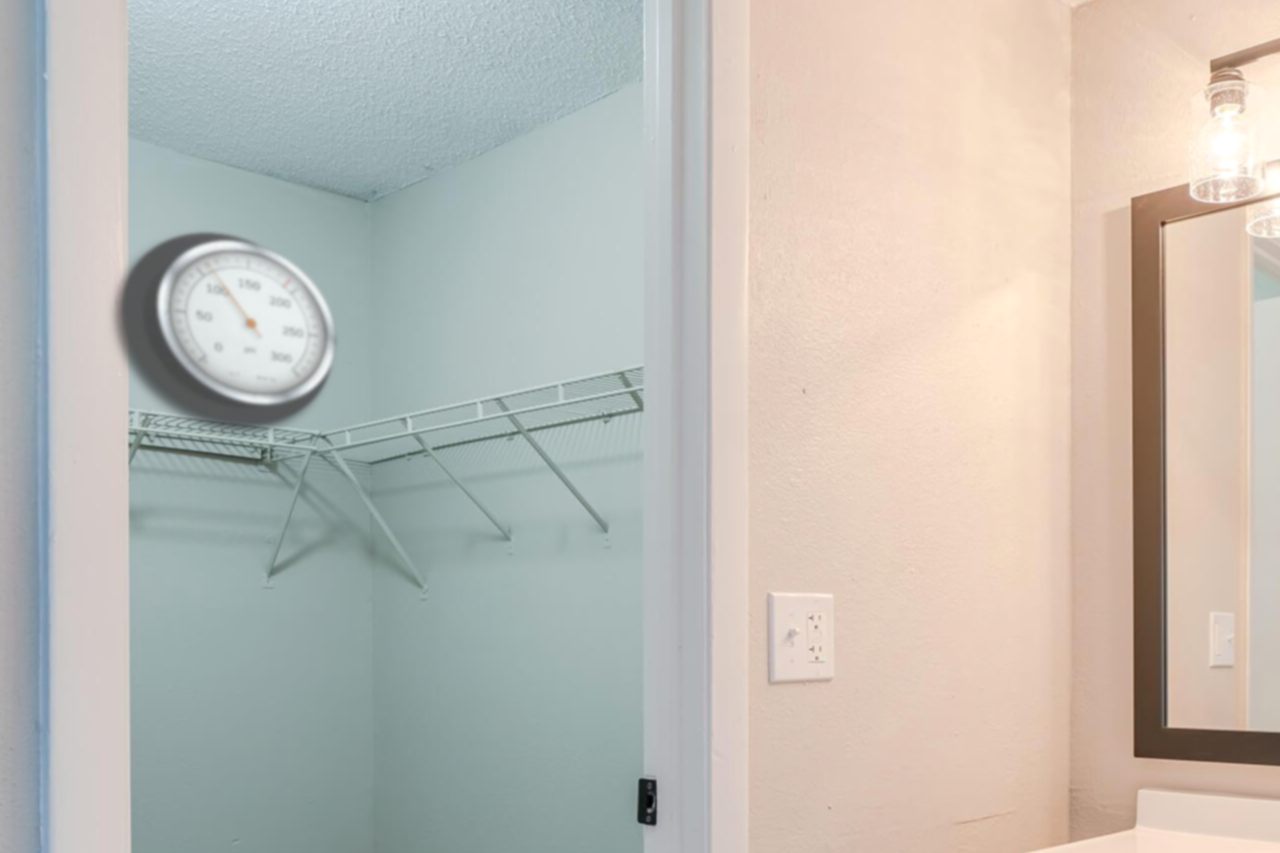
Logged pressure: **110** psi
